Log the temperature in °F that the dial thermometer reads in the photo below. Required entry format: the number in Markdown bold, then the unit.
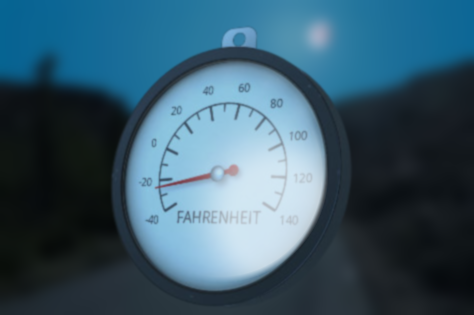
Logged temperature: **-25** °F
